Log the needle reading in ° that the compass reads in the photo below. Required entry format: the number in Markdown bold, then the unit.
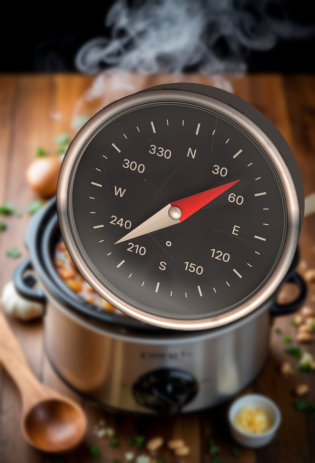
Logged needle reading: **45** °
